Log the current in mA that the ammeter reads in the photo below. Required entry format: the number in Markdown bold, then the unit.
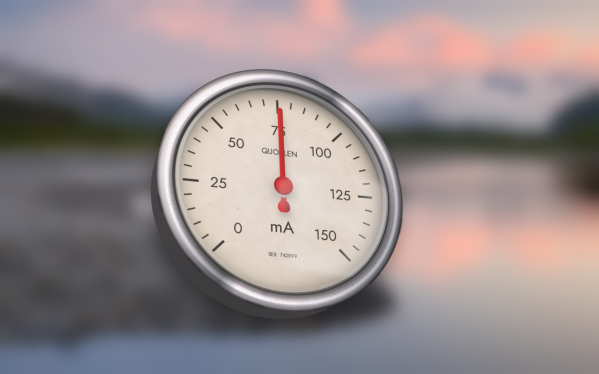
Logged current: **75** mA
